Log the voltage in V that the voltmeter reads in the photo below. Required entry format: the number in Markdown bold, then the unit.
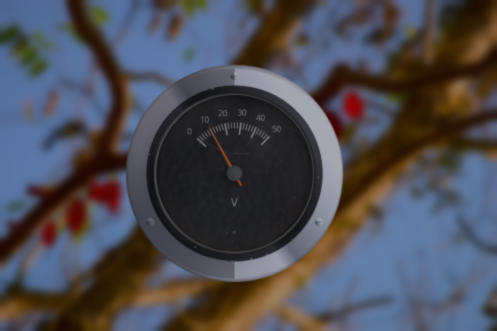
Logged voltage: **10** V
